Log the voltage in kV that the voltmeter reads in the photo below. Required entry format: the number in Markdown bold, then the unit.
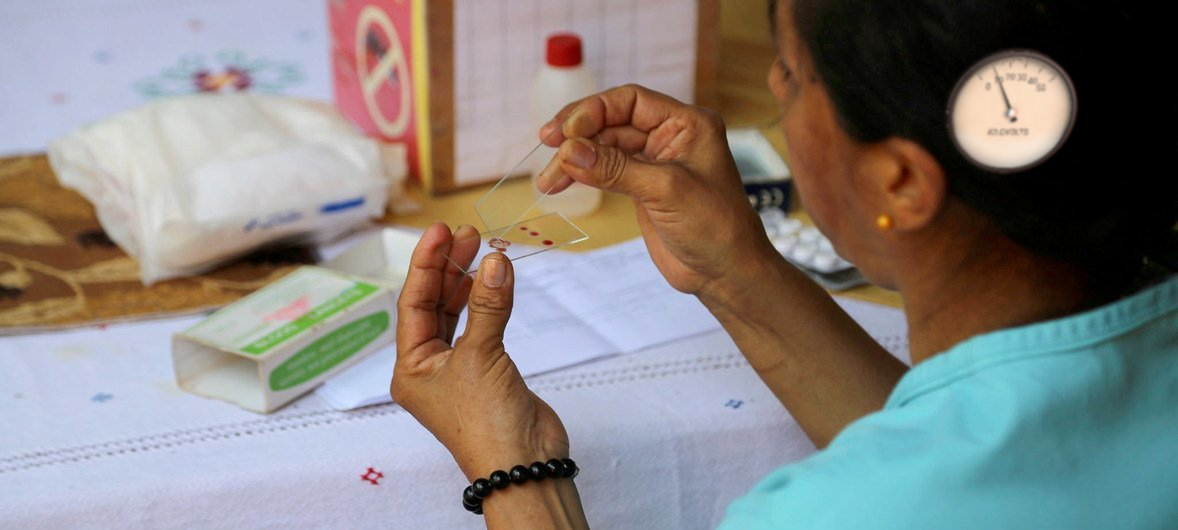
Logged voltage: **10** kV
